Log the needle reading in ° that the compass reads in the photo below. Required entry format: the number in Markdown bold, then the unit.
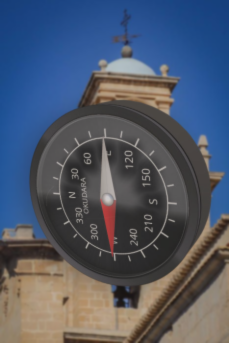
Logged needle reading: **270** °
